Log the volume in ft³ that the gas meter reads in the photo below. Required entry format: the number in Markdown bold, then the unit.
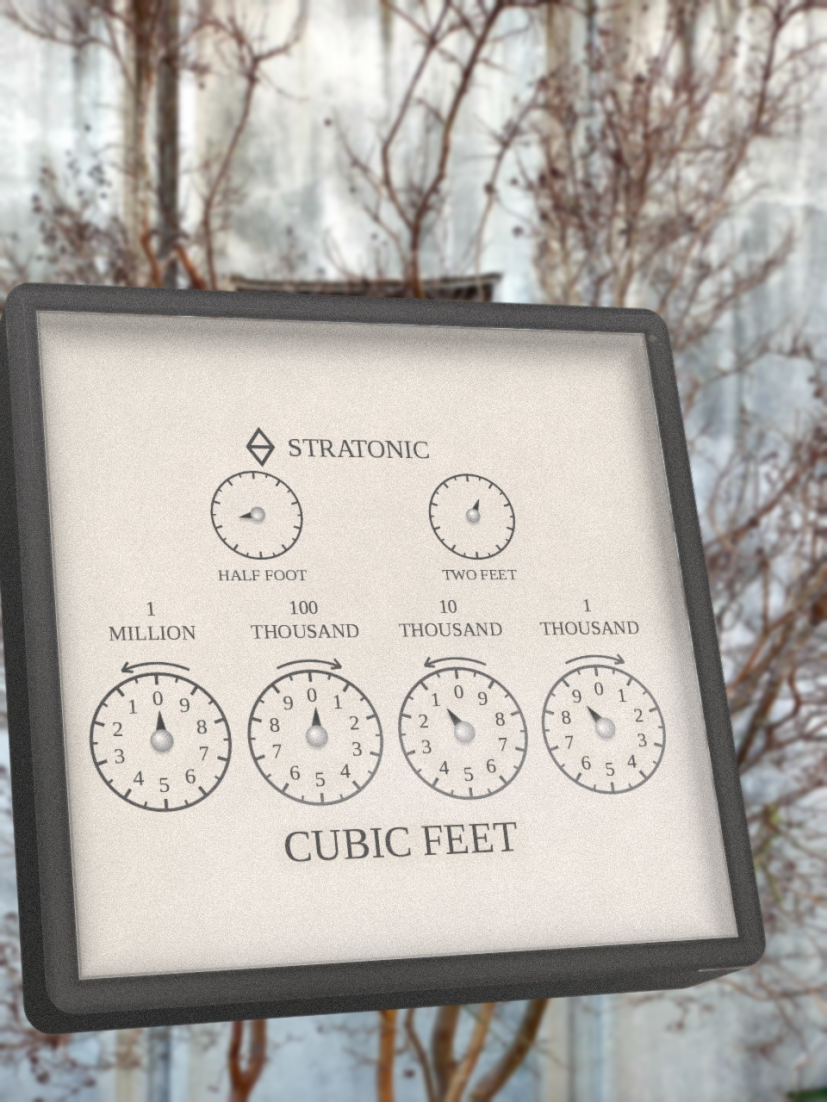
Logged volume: **900** ft³
